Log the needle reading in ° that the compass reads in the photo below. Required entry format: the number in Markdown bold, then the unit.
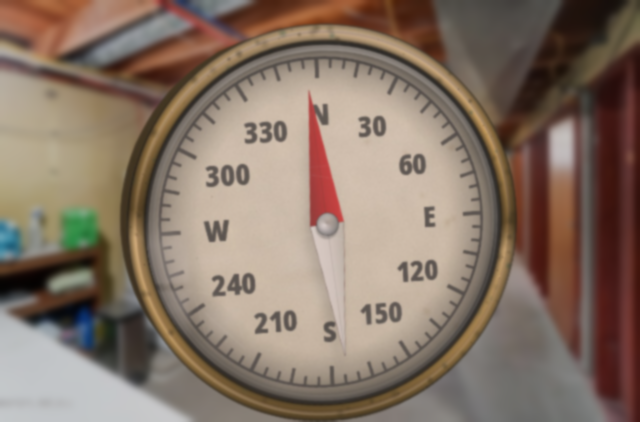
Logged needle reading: **355** °
